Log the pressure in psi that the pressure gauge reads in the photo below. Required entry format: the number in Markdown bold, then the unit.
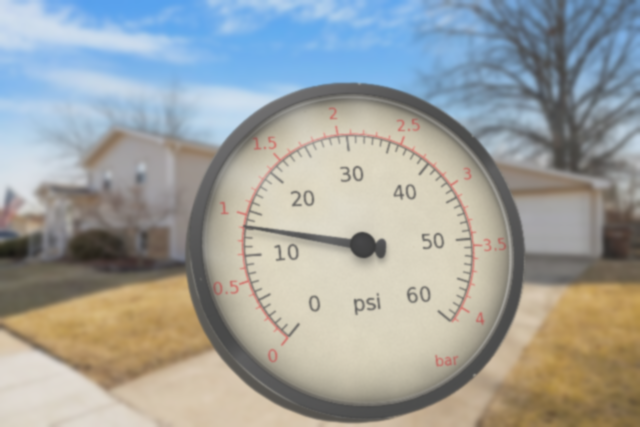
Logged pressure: **13** psi
